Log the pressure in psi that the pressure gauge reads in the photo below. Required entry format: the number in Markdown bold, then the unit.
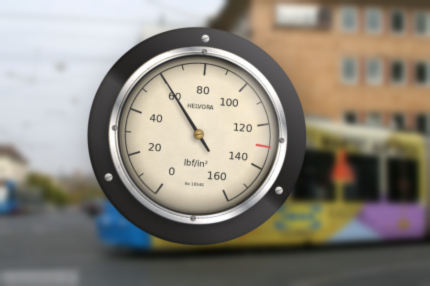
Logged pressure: **60** psi
